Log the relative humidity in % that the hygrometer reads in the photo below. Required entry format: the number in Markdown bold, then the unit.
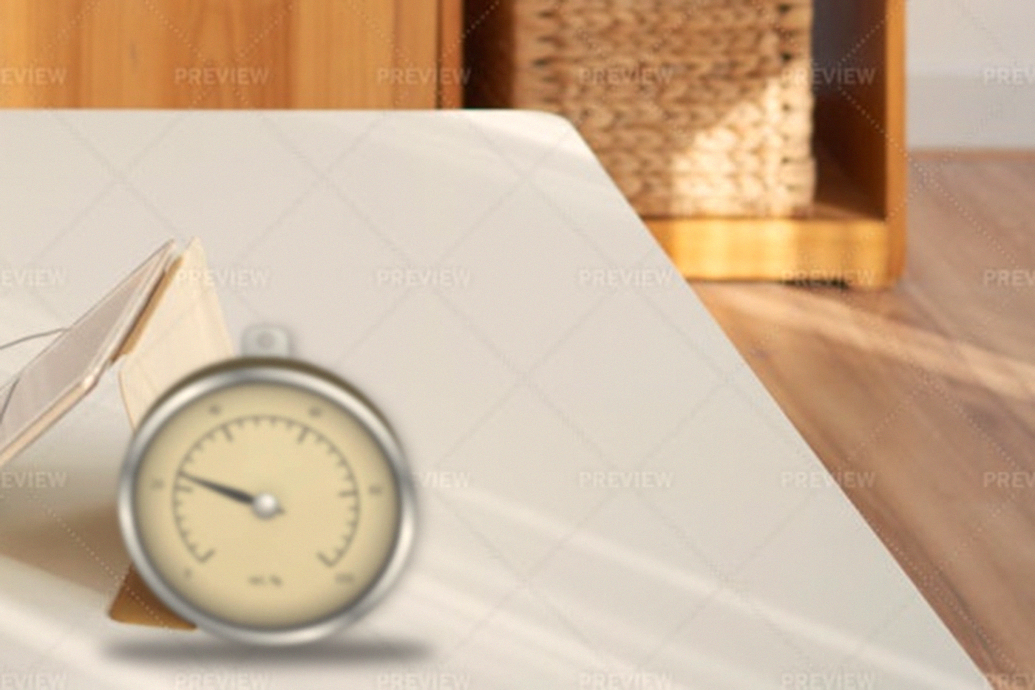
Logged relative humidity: **24** %
